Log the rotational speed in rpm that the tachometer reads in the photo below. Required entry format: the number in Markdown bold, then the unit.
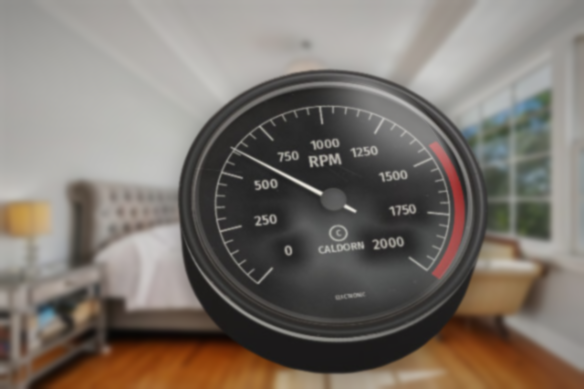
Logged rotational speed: **600** rpm
